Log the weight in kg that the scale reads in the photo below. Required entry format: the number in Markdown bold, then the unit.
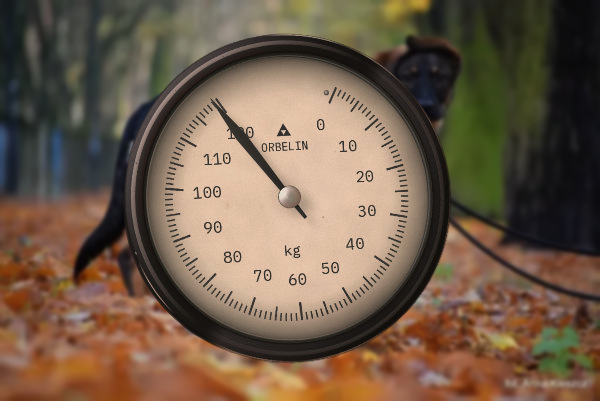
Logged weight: **119** kg
